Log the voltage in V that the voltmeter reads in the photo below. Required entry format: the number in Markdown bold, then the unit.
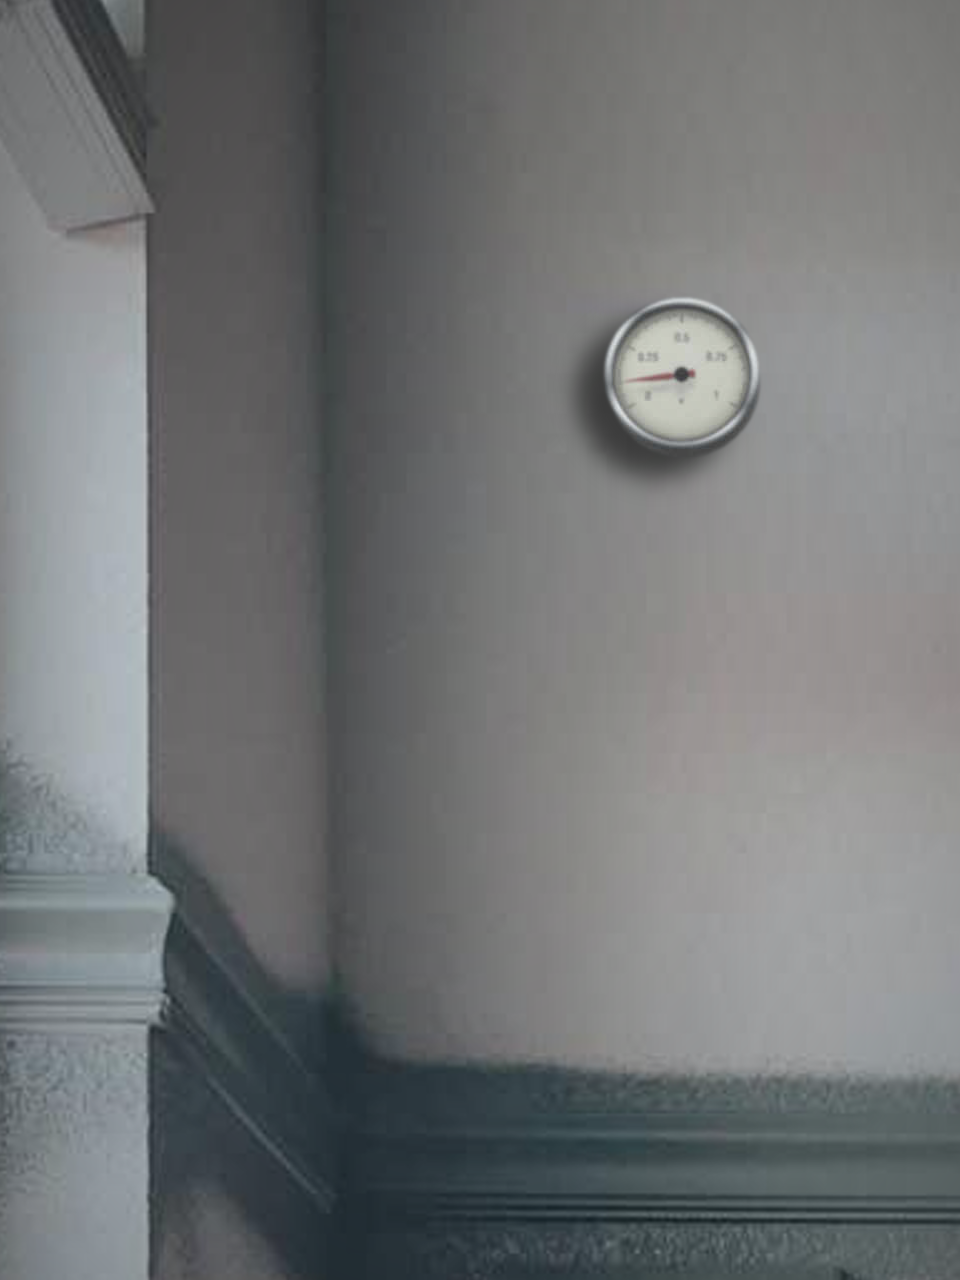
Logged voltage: **0.1** V
